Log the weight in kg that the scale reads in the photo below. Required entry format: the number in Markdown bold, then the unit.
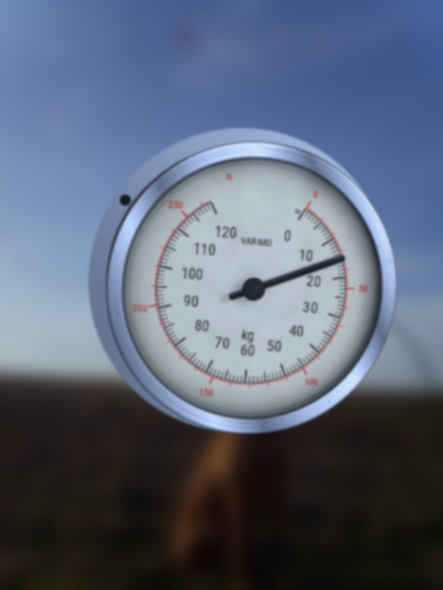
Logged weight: **15** kg
